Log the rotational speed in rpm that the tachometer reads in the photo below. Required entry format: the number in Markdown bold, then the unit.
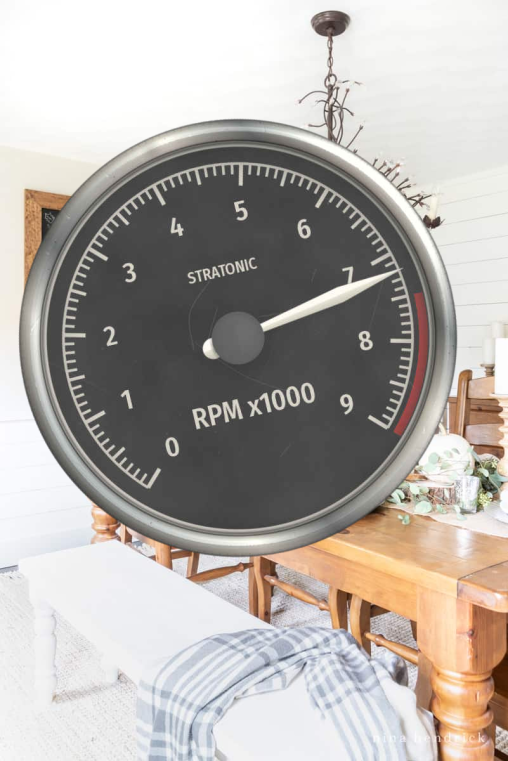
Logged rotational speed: **7200** rpm
